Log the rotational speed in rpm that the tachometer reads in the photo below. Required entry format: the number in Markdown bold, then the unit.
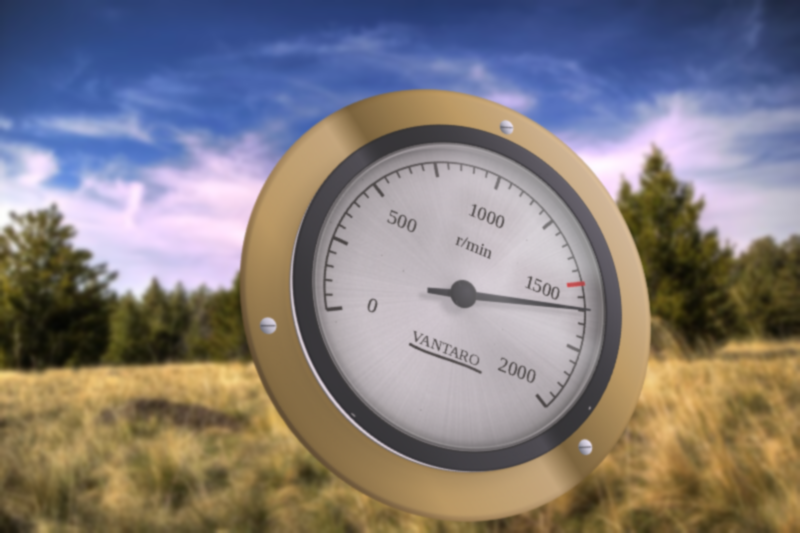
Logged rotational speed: **1600** rpm
